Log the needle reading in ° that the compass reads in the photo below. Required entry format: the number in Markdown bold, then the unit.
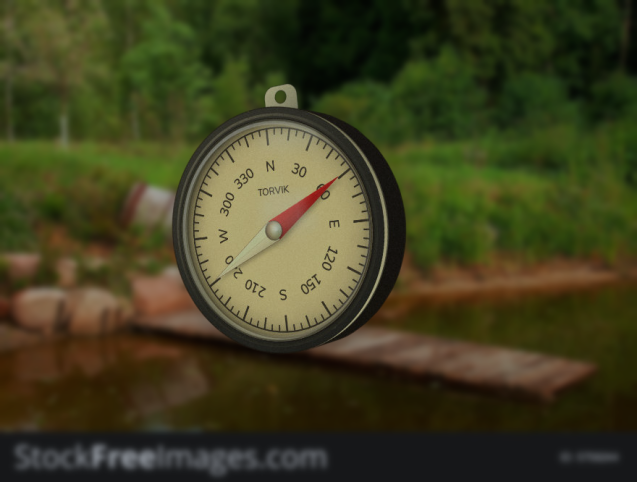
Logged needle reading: **60** °
